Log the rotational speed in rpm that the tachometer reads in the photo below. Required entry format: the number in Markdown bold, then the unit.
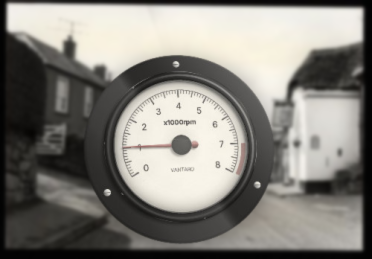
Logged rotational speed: **1000** rpm
